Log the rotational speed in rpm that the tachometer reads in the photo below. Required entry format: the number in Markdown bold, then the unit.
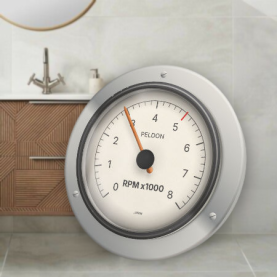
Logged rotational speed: **3000** rpm
